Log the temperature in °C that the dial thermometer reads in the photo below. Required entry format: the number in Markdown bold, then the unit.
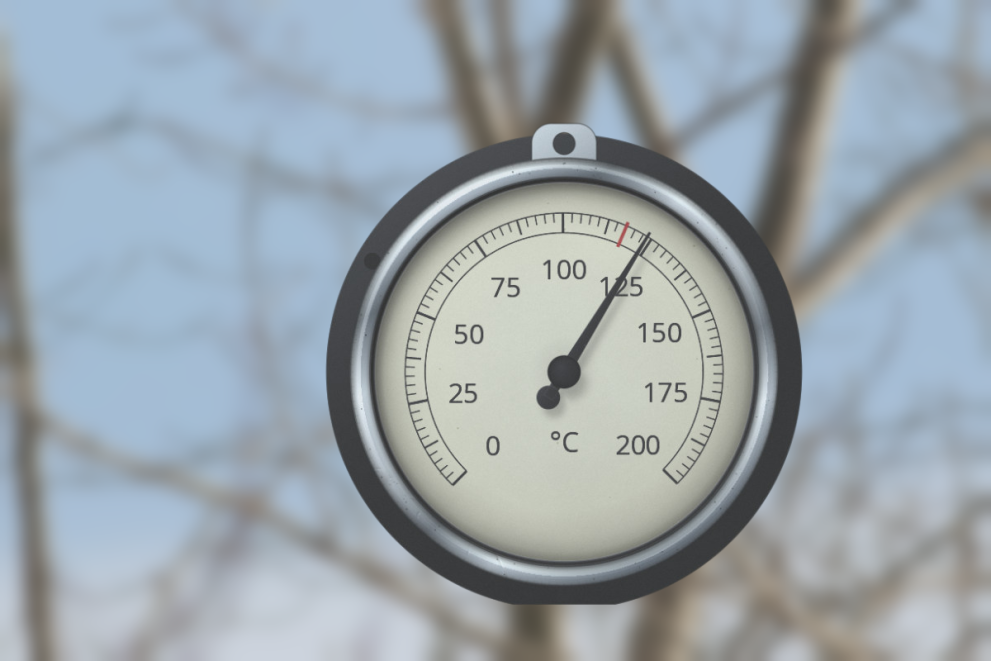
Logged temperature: **123.75** °C
